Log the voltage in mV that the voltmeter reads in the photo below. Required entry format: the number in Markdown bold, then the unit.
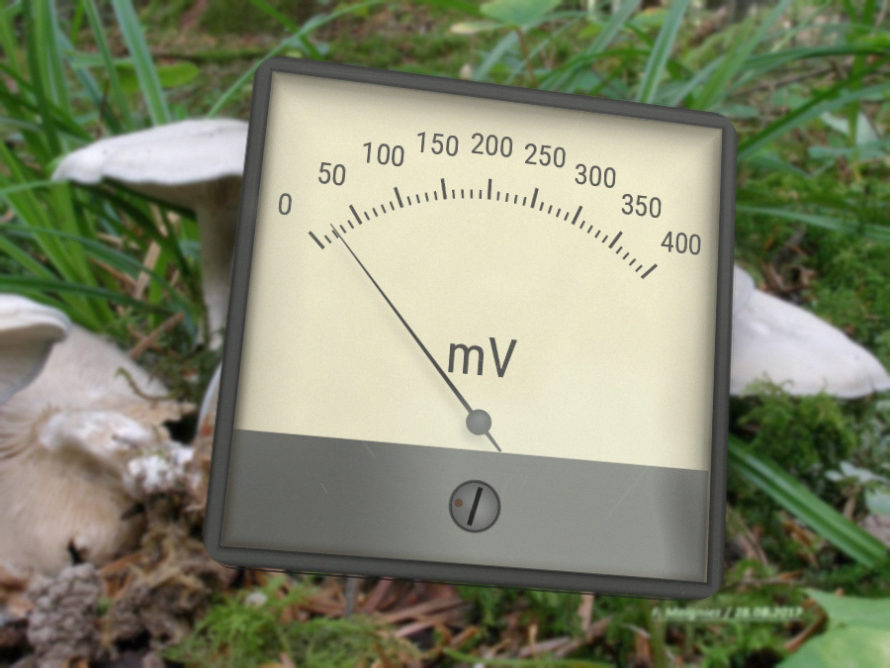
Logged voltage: **20** mV
